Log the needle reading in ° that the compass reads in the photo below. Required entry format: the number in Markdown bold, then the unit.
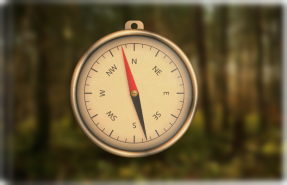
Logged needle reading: **345** °
